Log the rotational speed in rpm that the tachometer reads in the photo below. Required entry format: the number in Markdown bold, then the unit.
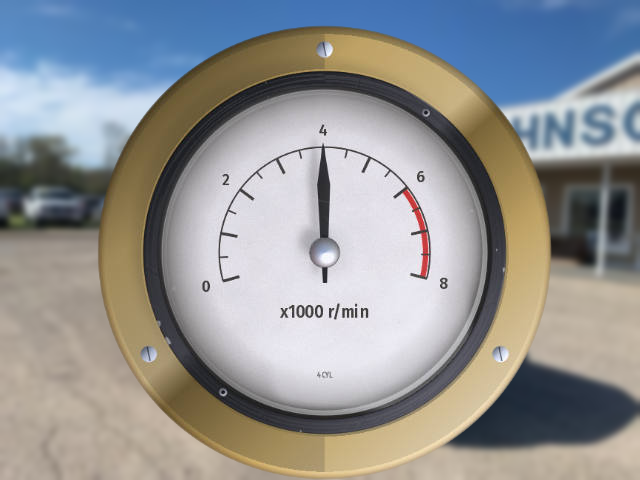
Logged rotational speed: **4000** rpm
